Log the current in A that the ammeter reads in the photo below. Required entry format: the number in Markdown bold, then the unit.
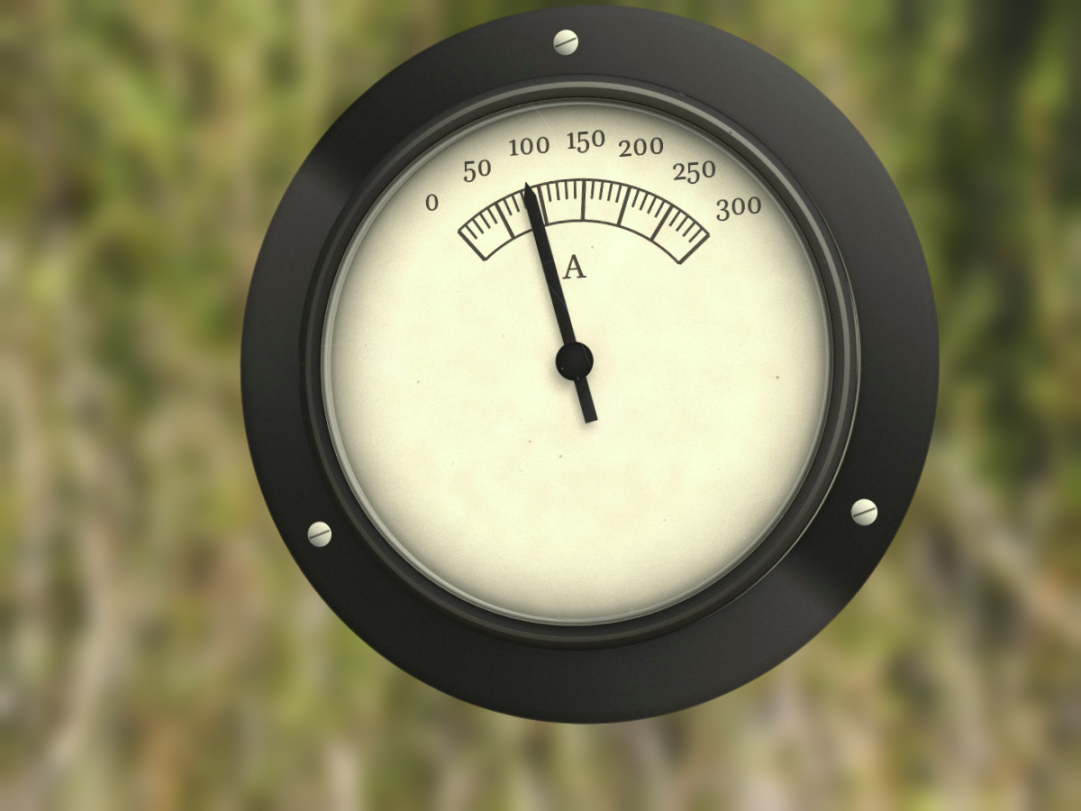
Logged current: **90** A
